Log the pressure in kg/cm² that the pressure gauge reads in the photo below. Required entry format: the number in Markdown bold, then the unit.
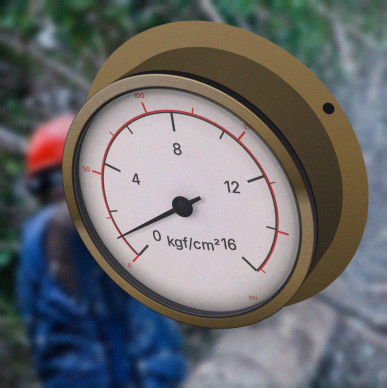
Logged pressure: **1** kg/cm²
